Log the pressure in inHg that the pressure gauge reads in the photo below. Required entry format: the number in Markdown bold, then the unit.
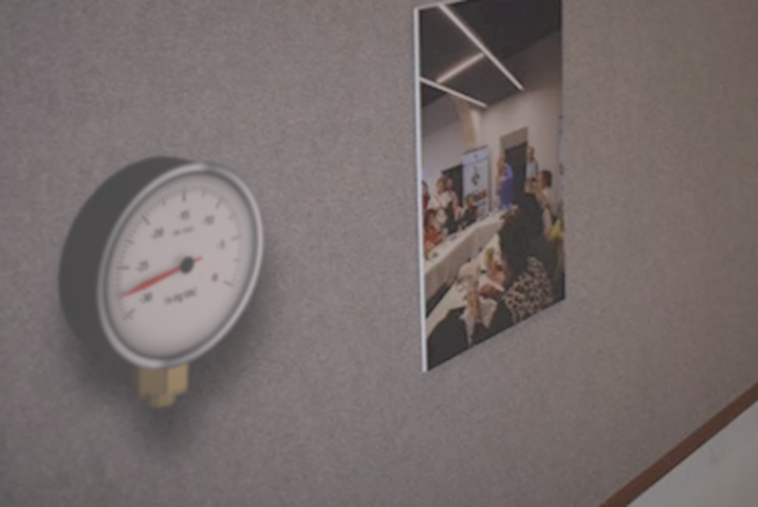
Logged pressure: **-27.5** inHg
